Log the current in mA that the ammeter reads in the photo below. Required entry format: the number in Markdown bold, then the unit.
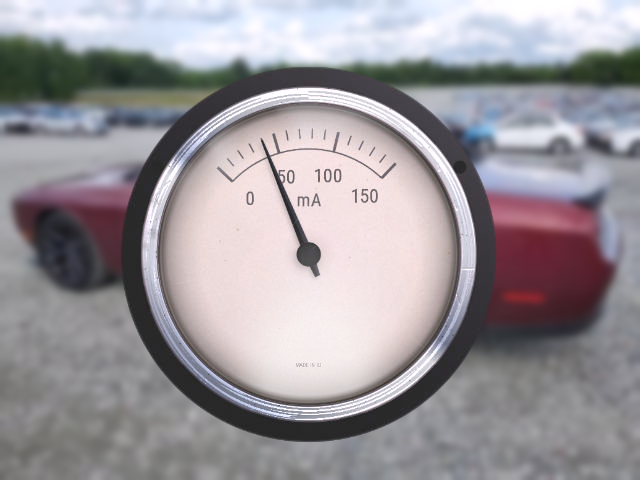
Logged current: **40** mA
